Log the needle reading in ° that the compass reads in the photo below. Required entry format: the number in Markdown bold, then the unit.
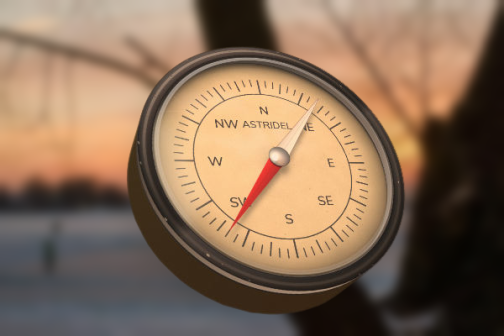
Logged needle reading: **220** °
